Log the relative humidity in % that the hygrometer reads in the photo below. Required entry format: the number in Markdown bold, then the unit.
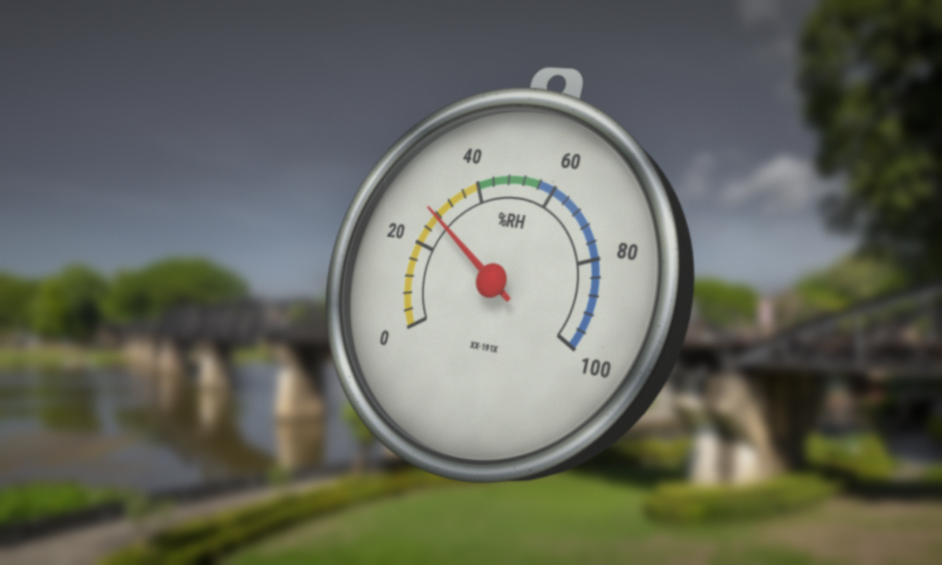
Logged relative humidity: **28** %
